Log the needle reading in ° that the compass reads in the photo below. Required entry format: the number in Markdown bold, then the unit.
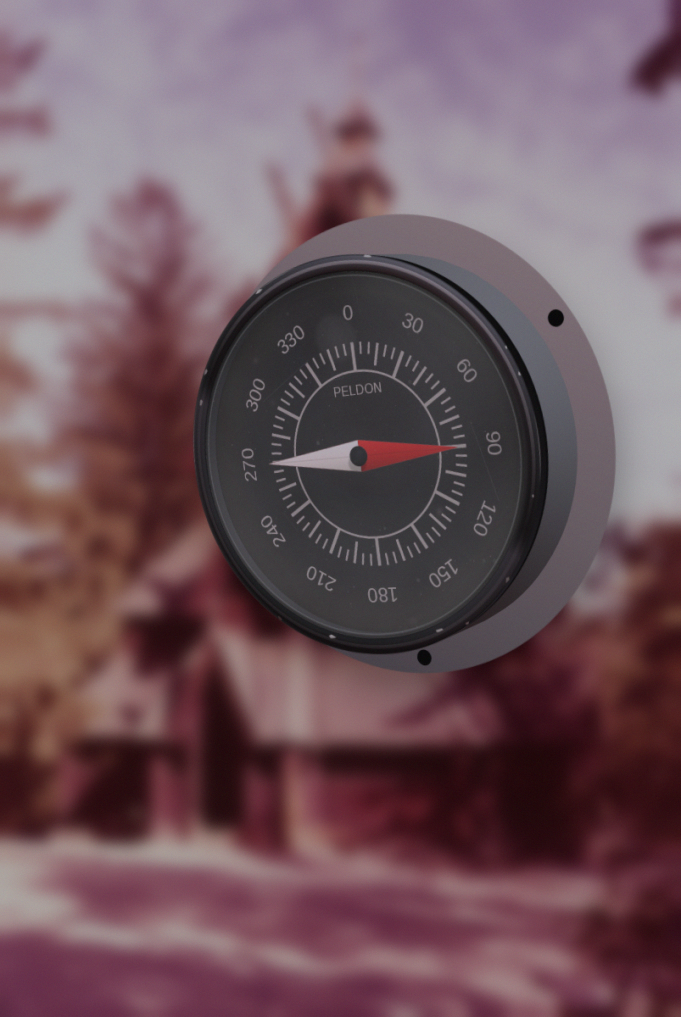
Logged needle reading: **90** °
